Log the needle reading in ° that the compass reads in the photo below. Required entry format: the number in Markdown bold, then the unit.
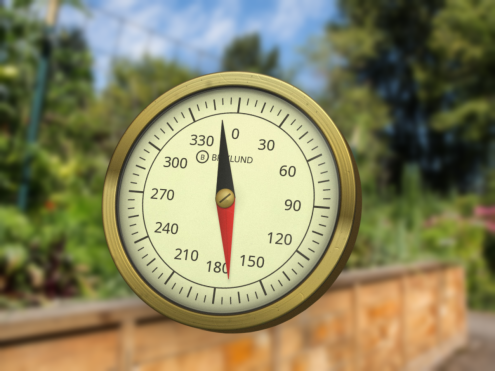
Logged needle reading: **170** °
